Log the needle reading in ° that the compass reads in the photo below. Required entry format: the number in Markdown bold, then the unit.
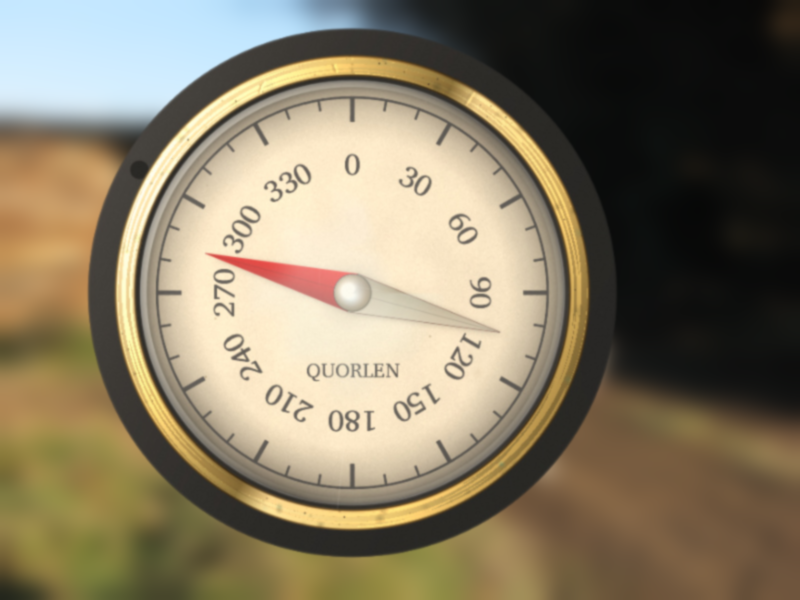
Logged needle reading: **285** °
